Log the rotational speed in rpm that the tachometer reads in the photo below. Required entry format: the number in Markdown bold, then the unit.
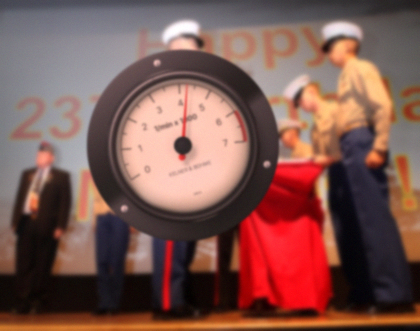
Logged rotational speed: **4250** rpm
